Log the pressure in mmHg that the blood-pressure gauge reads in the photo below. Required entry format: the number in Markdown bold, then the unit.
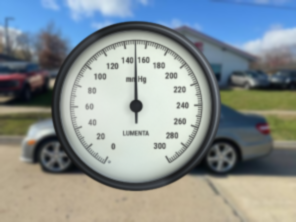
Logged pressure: **150** mmHg
